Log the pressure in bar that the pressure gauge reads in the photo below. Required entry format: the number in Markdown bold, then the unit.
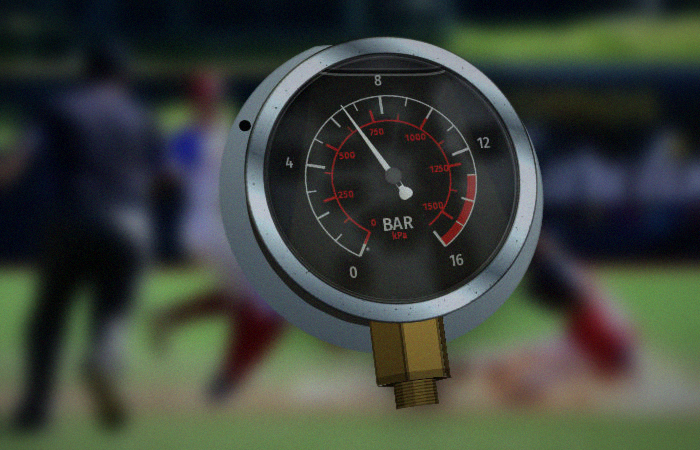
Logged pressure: **6.5** bar
